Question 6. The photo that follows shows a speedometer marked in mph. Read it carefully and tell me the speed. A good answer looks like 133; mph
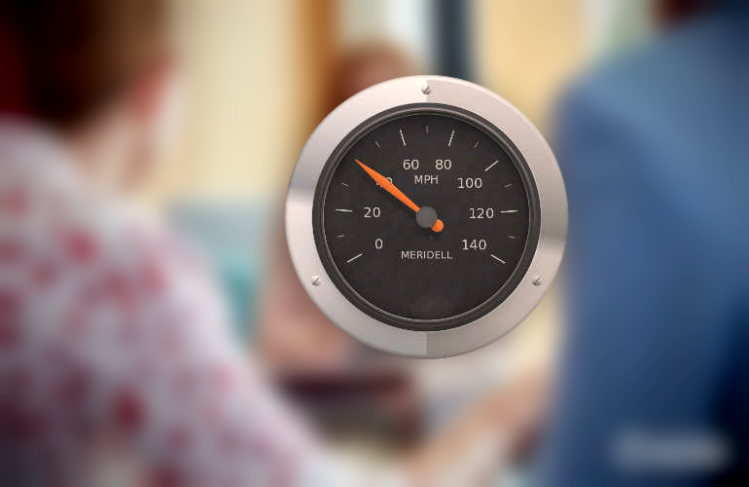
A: 40; mph
